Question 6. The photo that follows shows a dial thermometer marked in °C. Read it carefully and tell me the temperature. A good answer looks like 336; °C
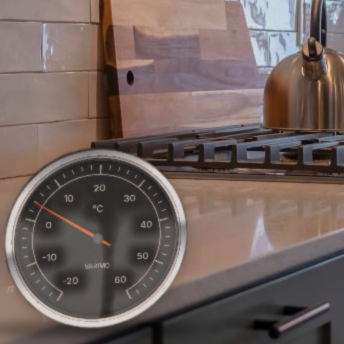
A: 4; °C
